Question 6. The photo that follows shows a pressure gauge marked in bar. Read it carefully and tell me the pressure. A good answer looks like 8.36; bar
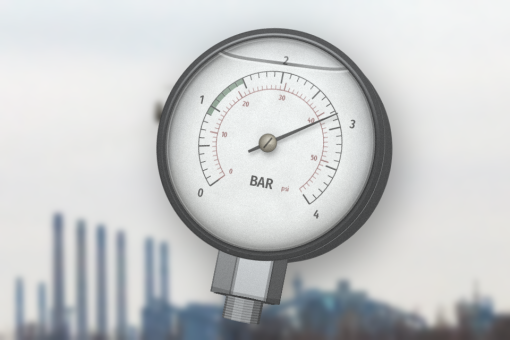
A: 2.85; bar
